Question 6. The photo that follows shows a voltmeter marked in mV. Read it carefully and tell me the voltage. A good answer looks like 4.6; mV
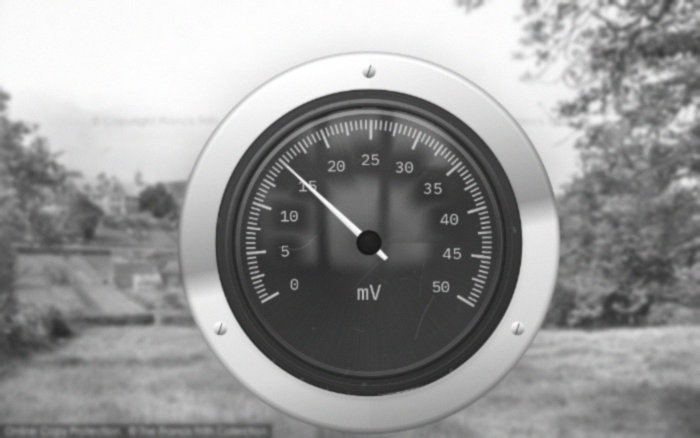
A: 15; mV
